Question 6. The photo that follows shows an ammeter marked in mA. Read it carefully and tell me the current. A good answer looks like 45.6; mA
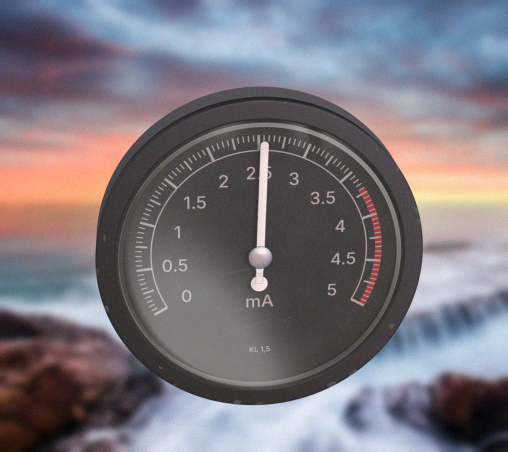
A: 2.55; mA
